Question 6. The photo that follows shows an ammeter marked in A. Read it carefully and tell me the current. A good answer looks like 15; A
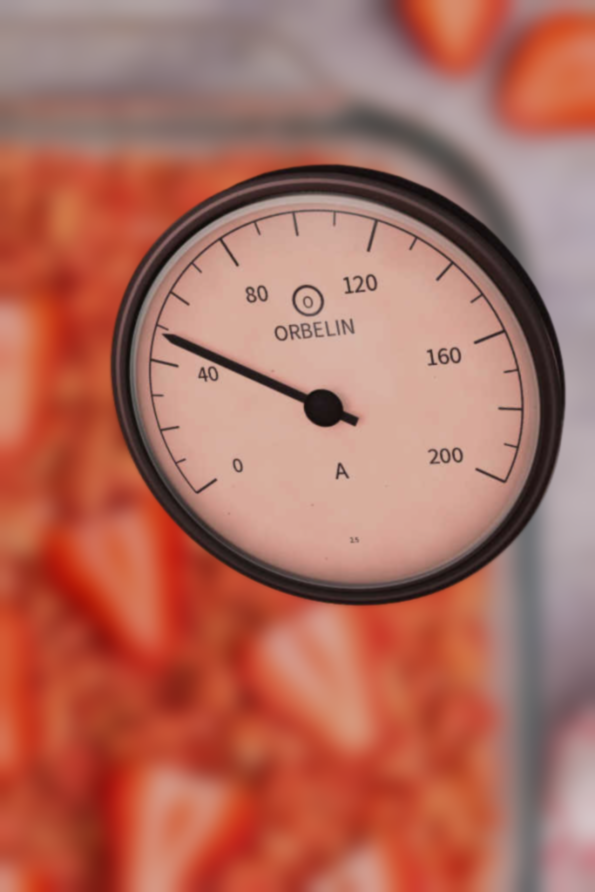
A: 50; A
